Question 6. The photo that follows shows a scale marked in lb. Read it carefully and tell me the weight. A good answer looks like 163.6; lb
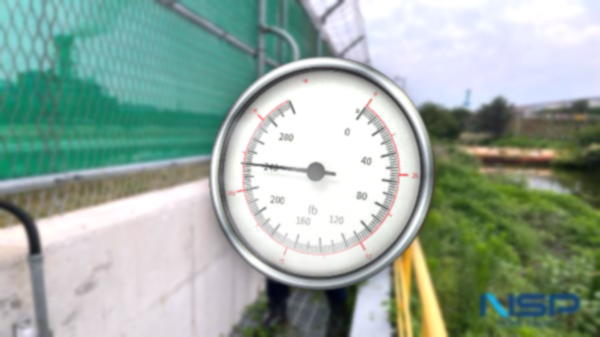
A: 240; lb
